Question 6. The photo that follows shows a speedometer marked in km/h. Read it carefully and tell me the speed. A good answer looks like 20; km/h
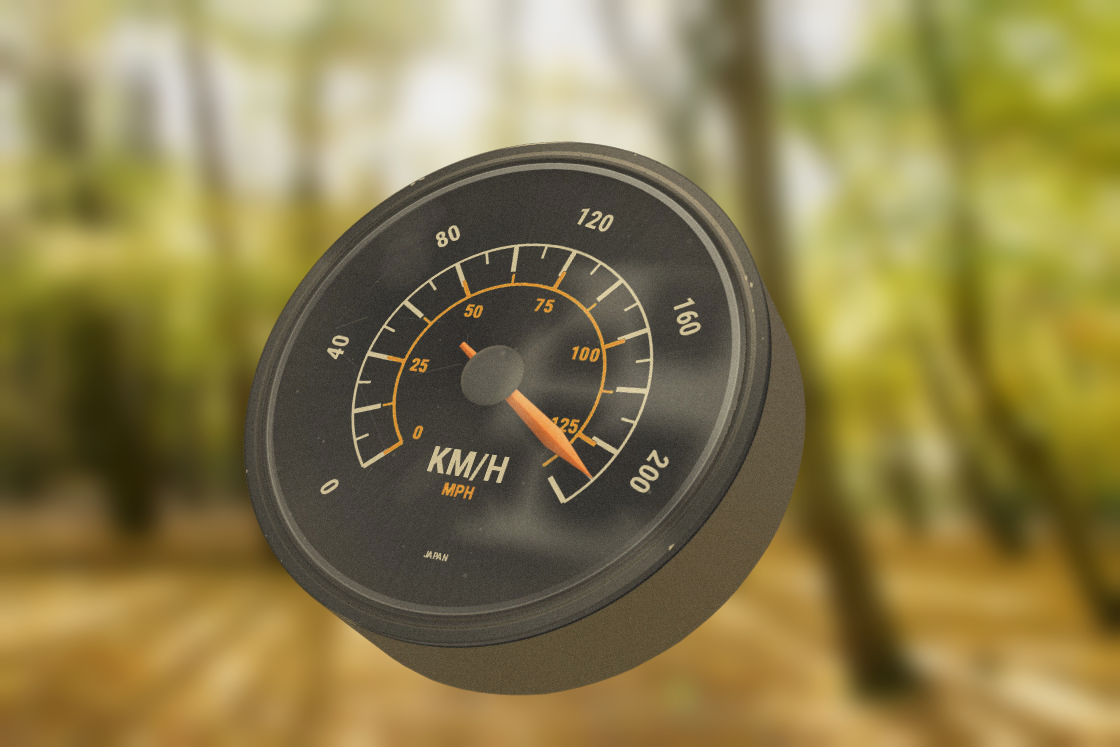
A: 210; km/h
